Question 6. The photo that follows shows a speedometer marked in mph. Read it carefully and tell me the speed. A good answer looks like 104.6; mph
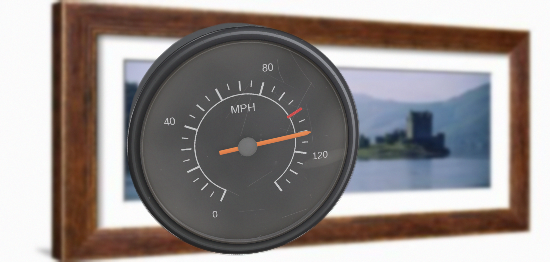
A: 110; mph
